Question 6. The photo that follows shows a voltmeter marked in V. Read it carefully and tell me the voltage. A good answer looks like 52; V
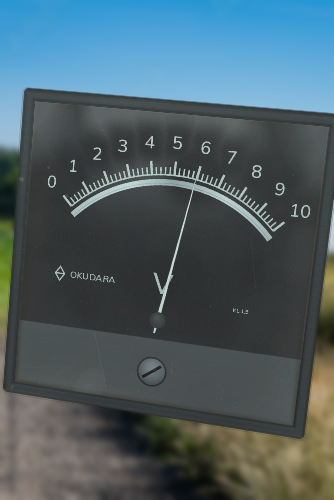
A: 6; V
